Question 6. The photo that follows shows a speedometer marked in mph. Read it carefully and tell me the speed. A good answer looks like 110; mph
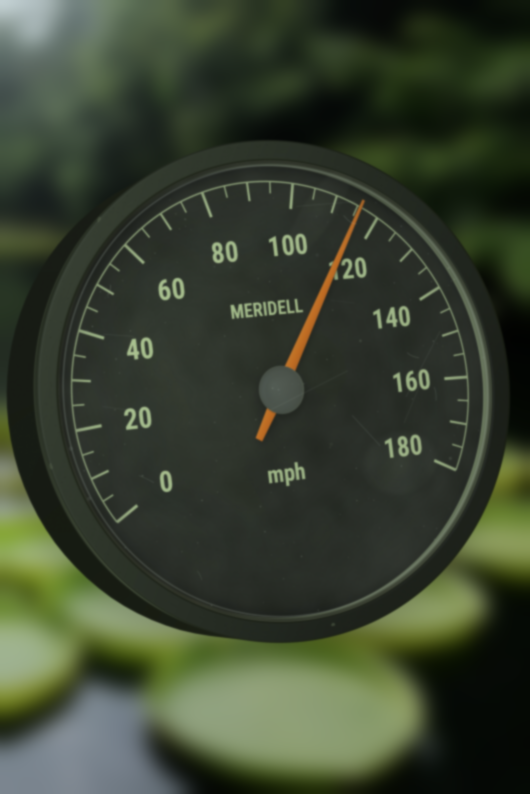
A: 115; mph
